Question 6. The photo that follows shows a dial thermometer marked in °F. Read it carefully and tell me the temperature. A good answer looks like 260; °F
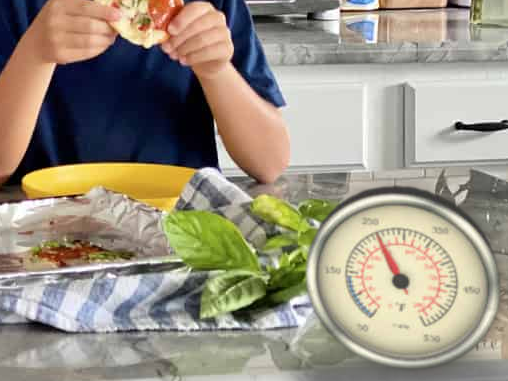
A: 250; °F
